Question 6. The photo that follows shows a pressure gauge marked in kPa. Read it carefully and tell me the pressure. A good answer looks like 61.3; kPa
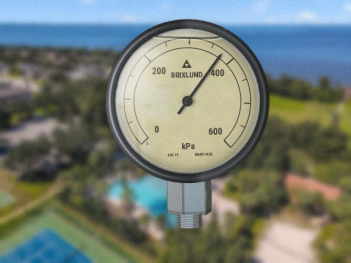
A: 375; kPa
